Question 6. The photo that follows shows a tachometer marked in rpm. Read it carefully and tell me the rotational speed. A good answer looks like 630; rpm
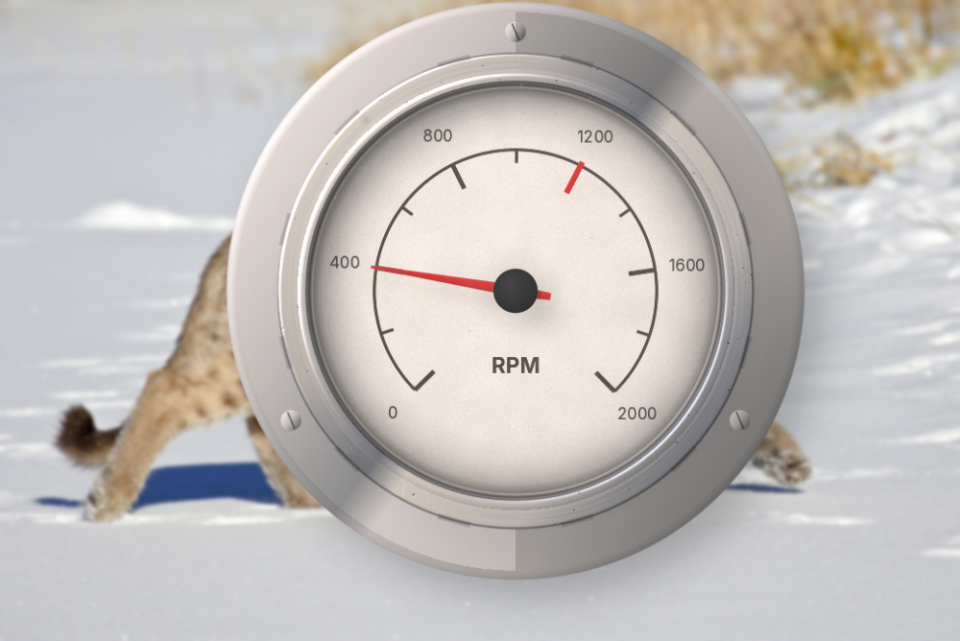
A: 400; rpm
